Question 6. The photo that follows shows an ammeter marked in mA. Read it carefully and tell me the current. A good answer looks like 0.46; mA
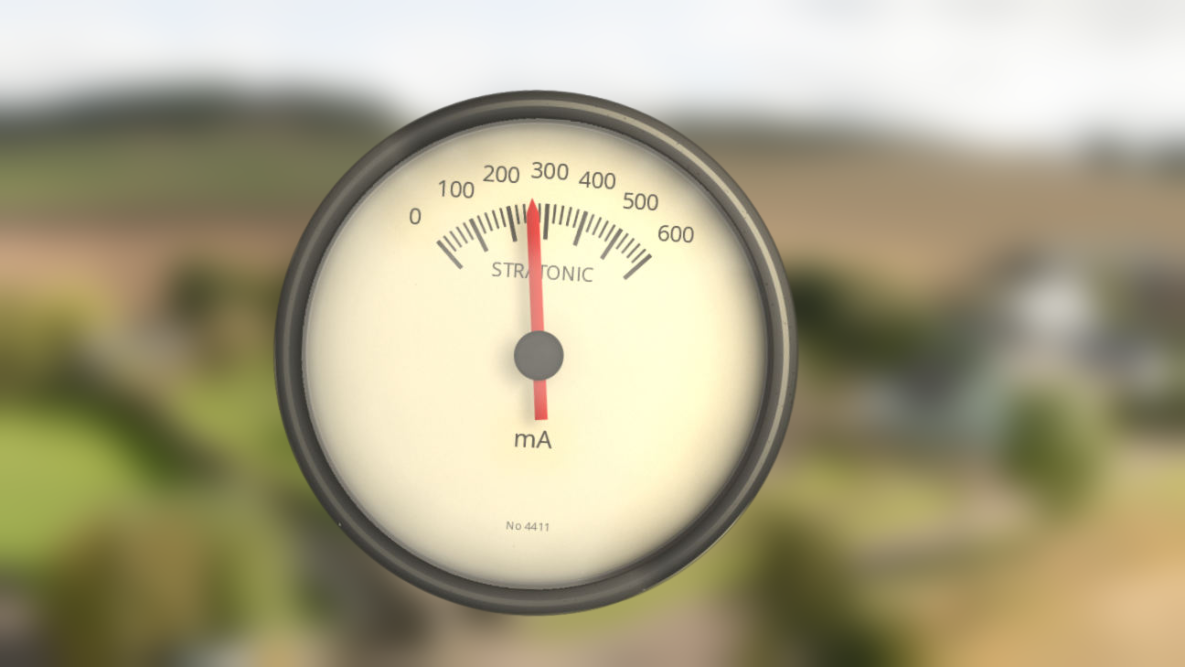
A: 260; mA
